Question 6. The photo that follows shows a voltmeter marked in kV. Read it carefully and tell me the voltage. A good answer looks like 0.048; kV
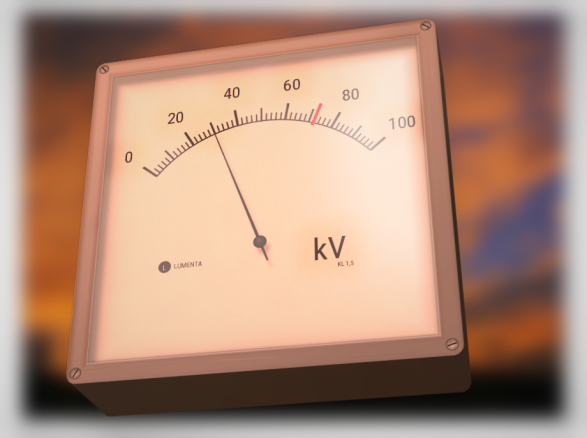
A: 30; kV
